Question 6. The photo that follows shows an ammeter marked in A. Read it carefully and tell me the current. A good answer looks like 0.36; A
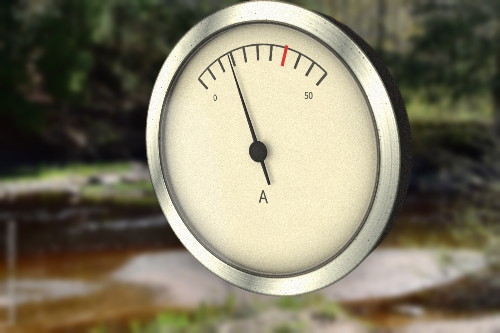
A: 15; A
